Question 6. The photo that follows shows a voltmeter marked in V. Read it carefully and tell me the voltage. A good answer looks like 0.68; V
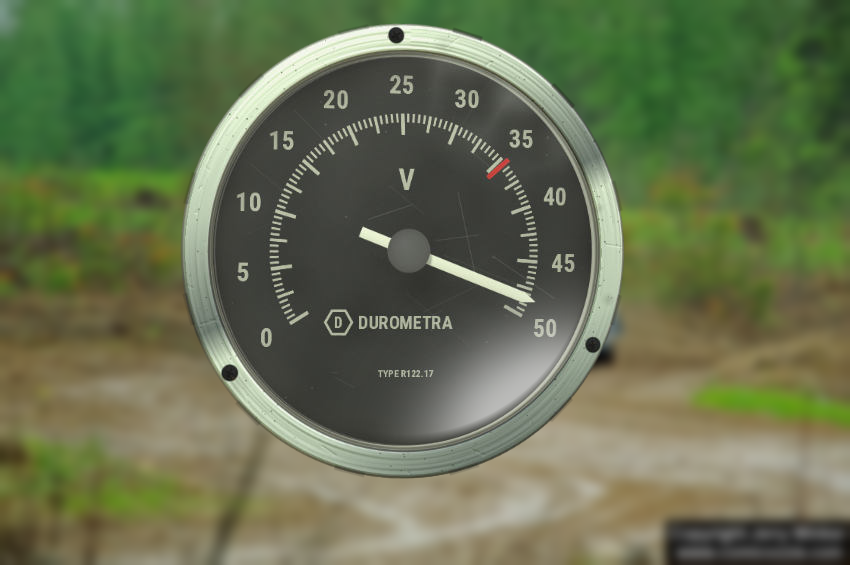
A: 48.5; V
